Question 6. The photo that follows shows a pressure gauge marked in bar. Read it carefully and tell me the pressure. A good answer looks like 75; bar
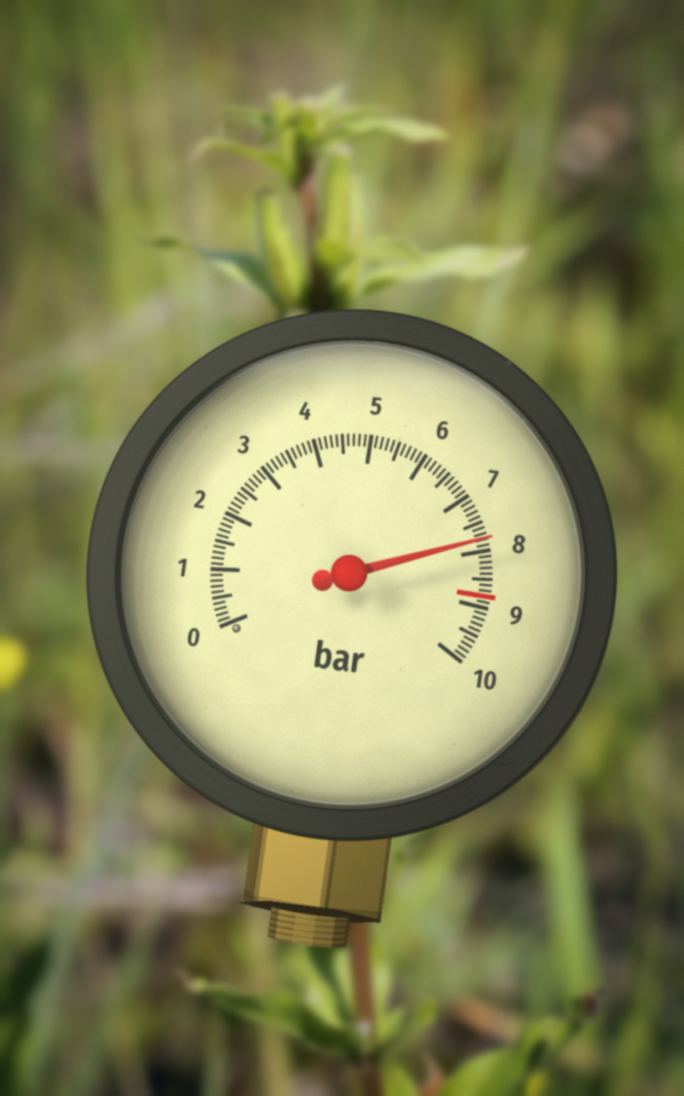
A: 7.8; bar
